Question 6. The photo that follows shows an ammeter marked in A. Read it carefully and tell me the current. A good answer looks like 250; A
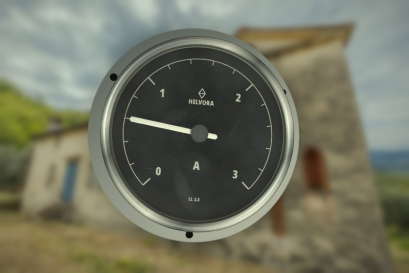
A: 0.6; A
